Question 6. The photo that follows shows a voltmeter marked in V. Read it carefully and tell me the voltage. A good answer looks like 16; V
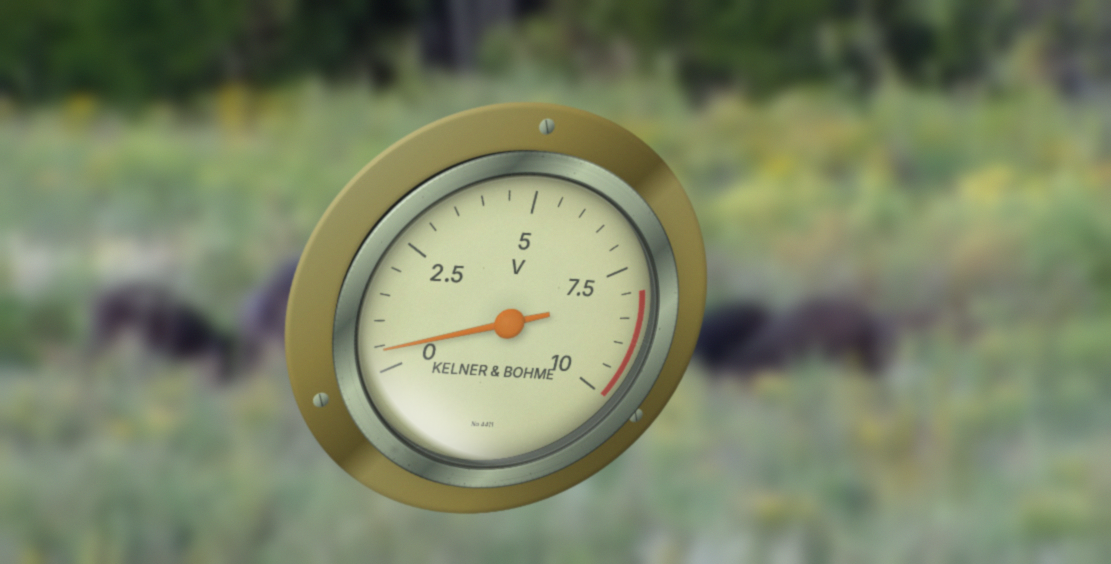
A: 0.5; V
